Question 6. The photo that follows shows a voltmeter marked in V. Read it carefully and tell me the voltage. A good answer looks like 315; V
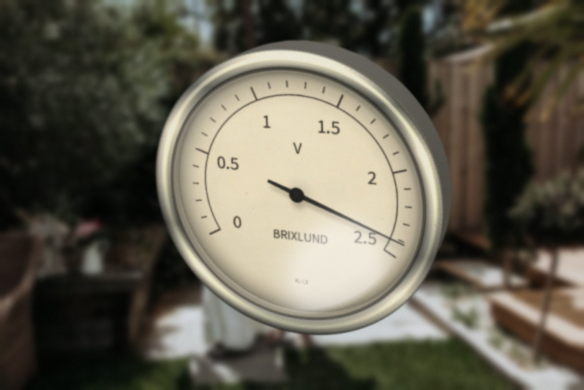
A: 2.4; V
